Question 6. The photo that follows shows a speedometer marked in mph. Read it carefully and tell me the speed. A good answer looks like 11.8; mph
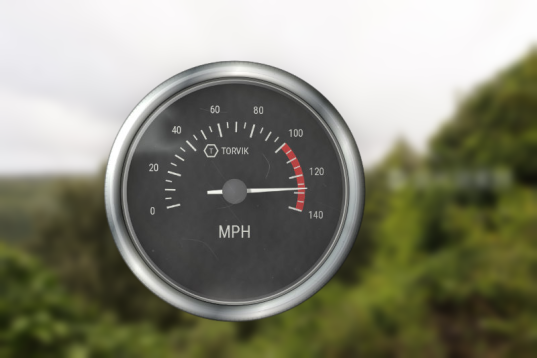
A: 127.5; mph
